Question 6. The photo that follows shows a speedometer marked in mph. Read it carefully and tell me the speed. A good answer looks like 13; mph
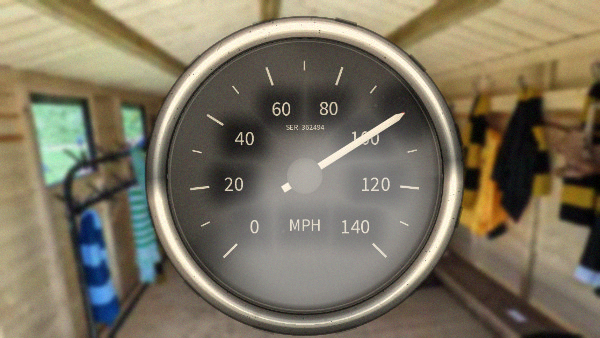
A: 100; mph
